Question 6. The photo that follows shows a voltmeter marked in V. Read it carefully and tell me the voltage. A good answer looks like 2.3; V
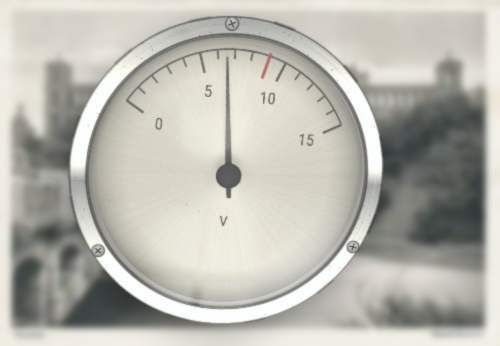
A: 6.5; V
